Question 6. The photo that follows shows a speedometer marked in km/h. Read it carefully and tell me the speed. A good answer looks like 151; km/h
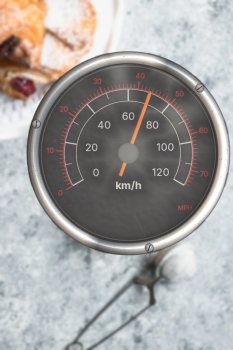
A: 70; km/h
